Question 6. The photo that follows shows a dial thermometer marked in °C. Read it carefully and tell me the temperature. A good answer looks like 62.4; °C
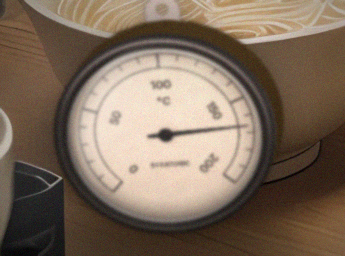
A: 165; °C
